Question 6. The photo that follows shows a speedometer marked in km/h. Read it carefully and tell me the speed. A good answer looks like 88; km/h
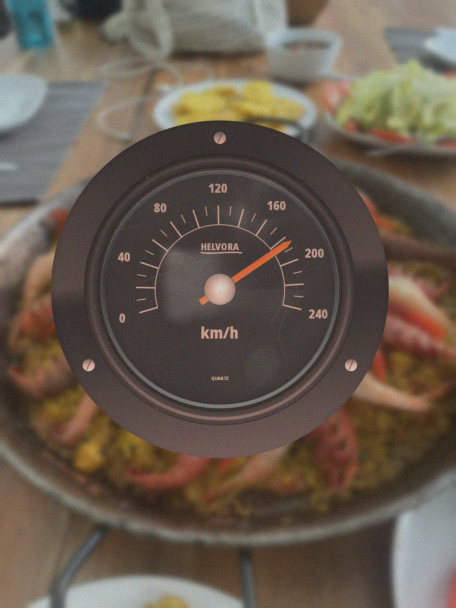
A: 185; km/h
